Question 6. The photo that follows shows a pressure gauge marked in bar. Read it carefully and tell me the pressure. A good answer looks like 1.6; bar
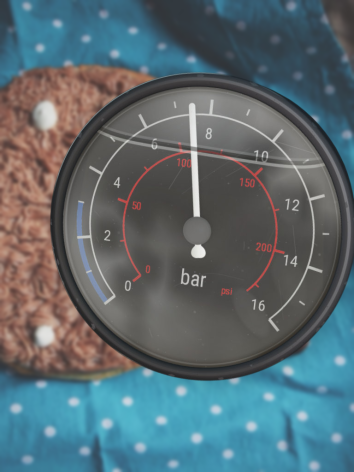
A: 7.5; bar
